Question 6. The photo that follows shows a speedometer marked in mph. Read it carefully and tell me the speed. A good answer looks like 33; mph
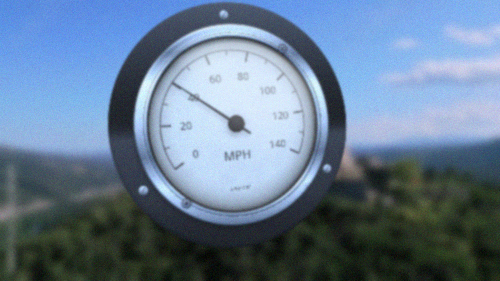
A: 40; mph
